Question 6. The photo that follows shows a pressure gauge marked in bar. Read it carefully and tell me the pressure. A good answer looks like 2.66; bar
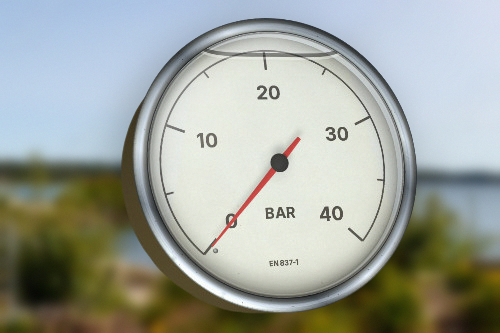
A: 0; bar
